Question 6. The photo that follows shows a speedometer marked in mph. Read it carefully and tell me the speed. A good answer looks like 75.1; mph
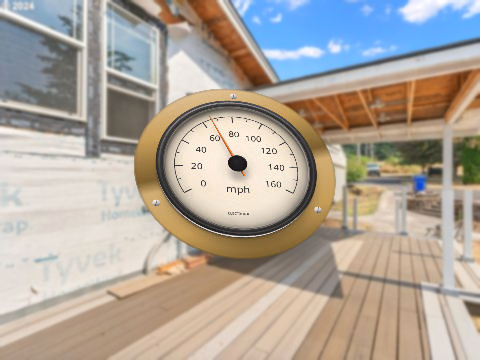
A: 65; mph
